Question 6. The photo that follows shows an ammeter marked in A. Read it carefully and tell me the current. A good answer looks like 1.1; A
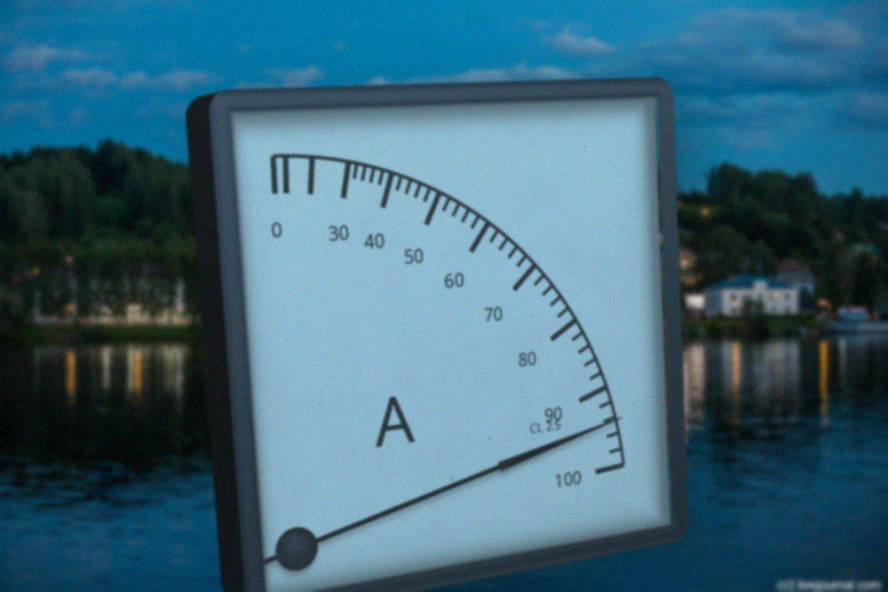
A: 94; A
